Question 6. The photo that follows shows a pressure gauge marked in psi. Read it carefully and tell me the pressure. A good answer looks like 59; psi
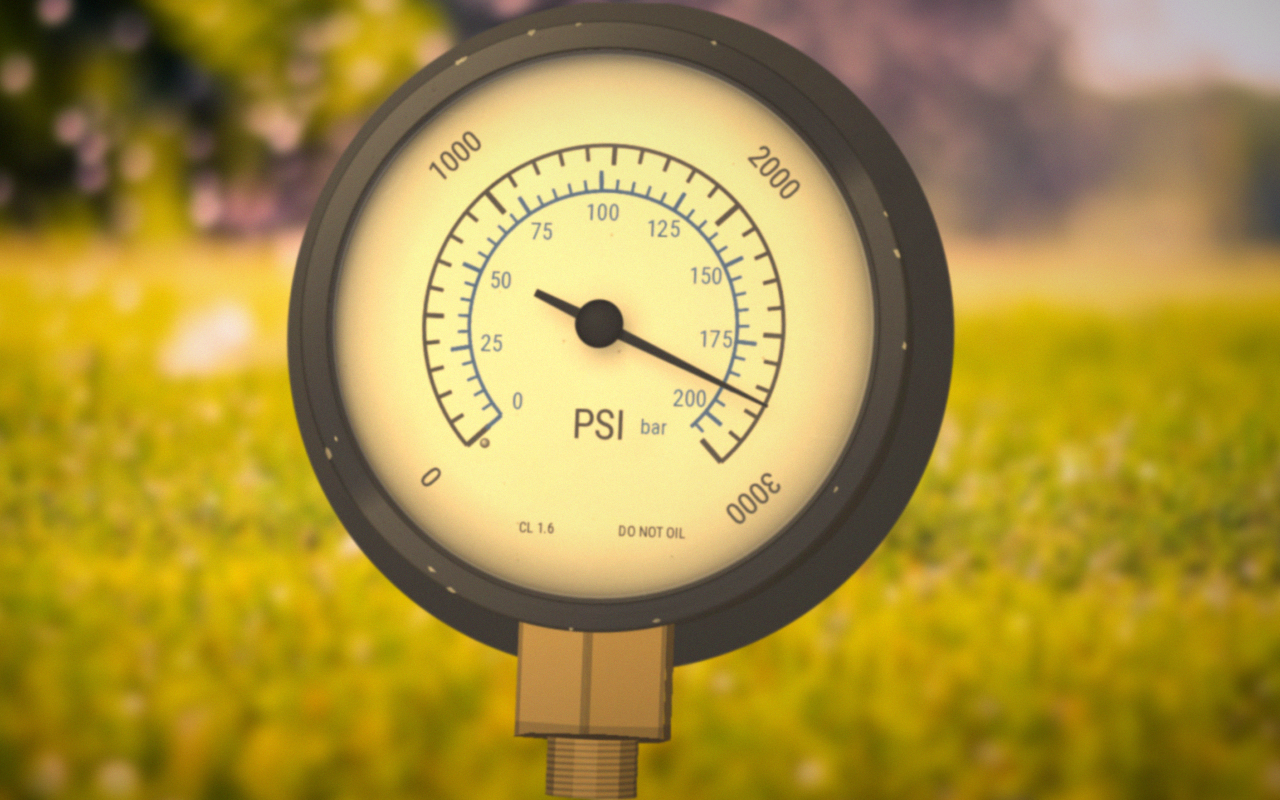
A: 2750; psi
